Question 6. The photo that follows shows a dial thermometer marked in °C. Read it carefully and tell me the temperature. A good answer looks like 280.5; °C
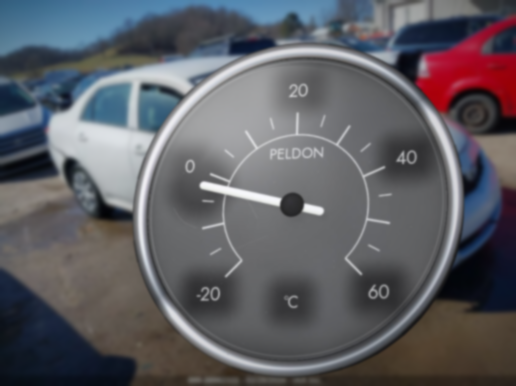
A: -2.5; °C
